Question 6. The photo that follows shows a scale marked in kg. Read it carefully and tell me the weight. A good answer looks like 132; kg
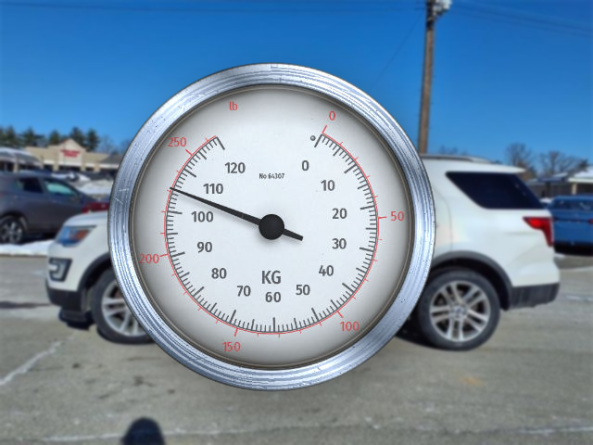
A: 105; kg
